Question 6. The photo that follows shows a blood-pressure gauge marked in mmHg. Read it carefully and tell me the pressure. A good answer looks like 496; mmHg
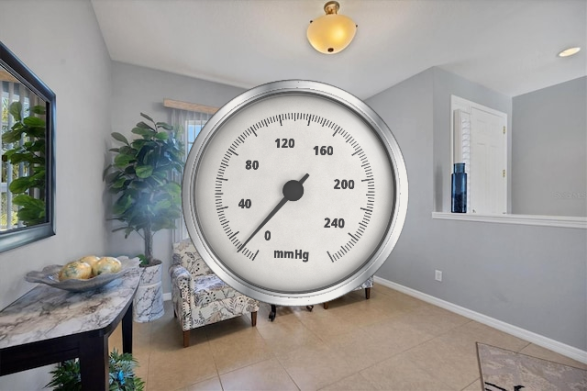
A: 10; mmHg
